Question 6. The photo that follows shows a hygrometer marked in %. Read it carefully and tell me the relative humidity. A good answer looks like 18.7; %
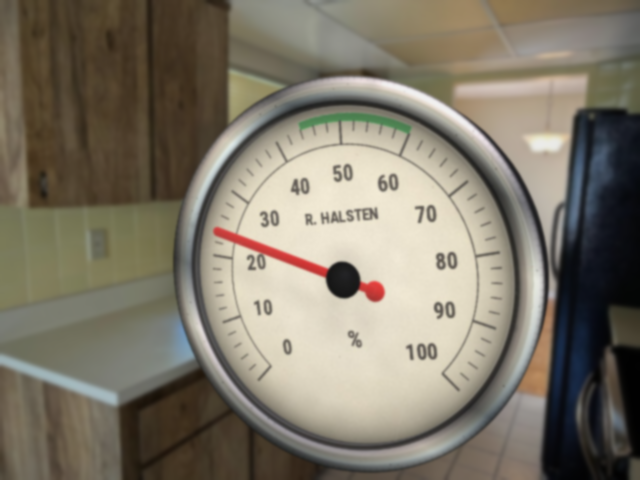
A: 24; %
